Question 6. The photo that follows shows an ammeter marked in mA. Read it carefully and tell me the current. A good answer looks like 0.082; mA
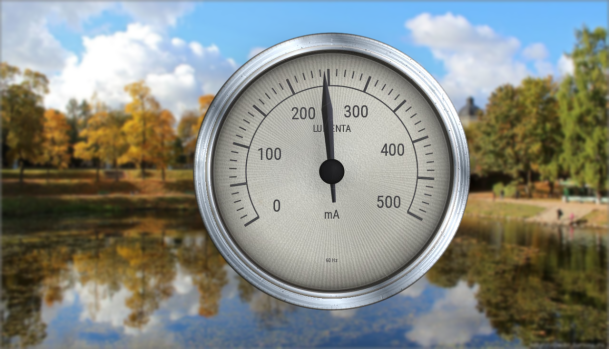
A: 245; mA
